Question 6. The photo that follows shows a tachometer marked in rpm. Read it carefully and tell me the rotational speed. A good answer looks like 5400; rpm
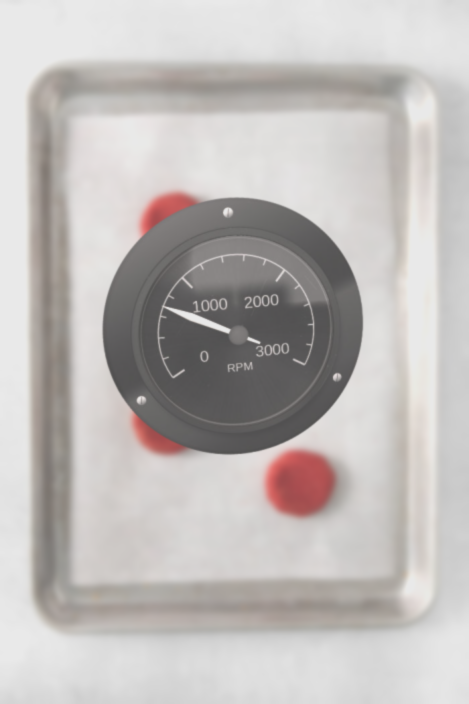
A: 700; rpm
